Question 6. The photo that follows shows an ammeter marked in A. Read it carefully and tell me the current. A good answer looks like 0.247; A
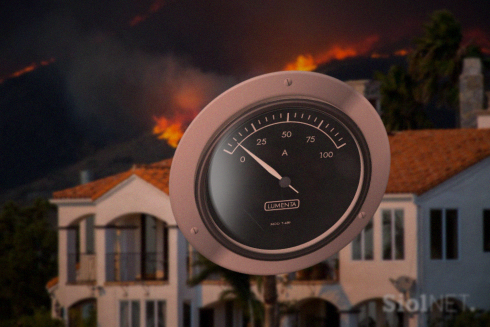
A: 10; A
